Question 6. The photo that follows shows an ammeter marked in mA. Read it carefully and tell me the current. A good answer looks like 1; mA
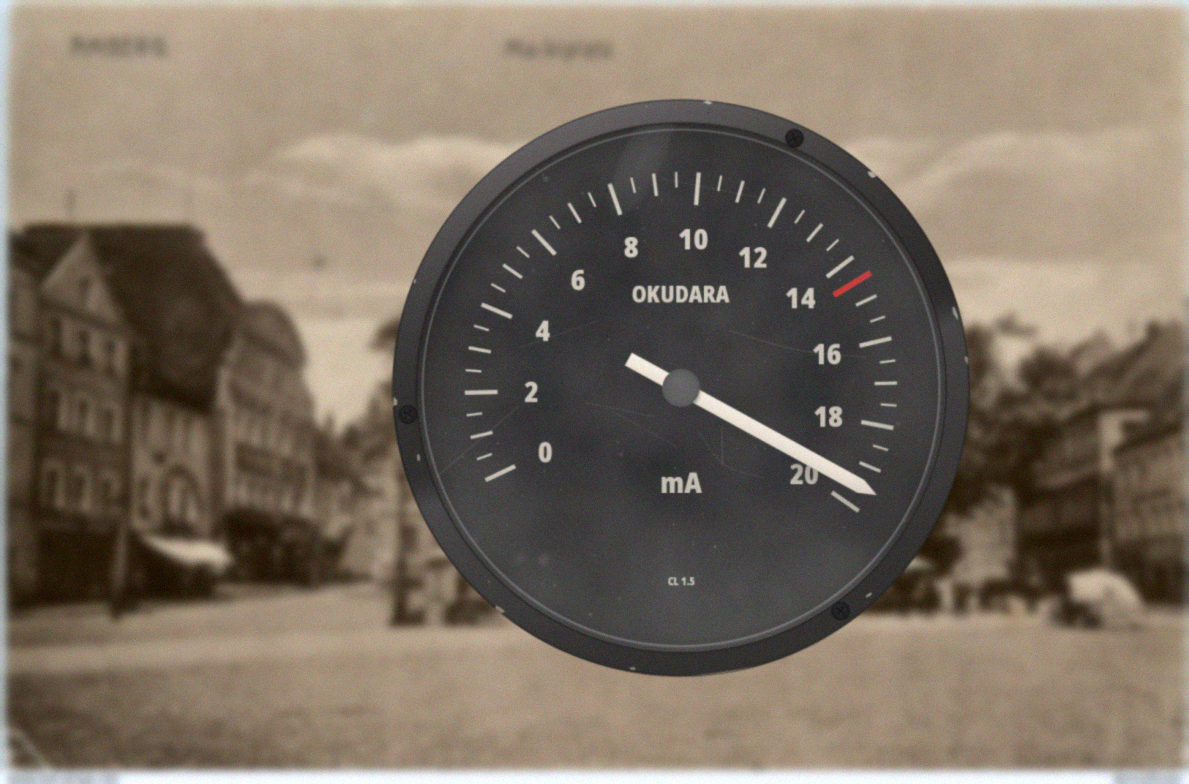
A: 19.5; mA
